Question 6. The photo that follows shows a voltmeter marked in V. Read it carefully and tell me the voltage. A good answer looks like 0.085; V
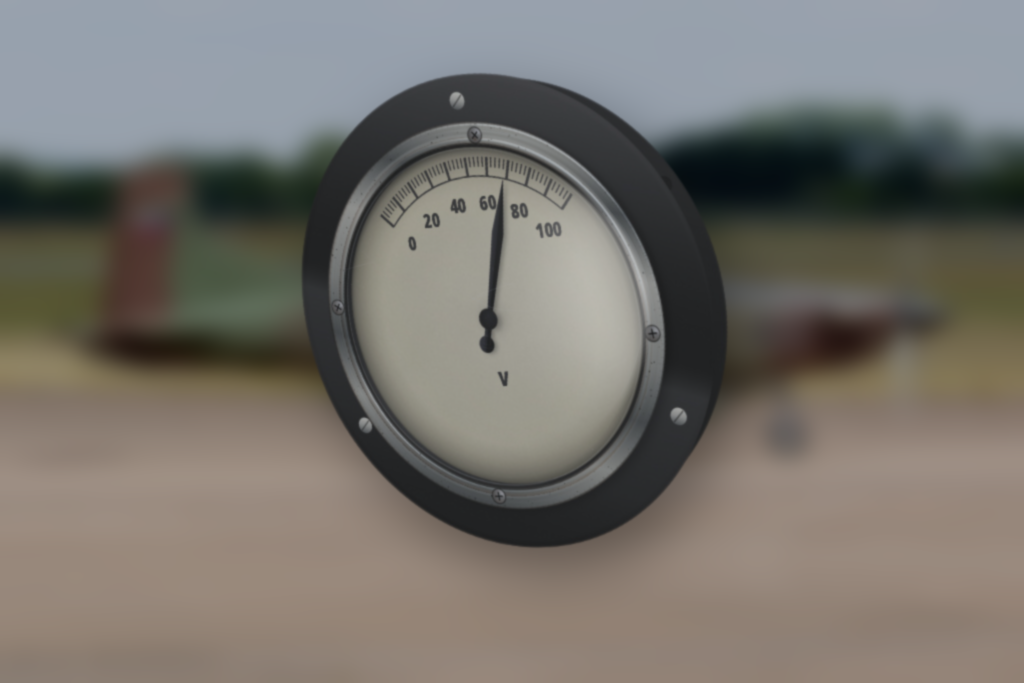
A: 70; V
